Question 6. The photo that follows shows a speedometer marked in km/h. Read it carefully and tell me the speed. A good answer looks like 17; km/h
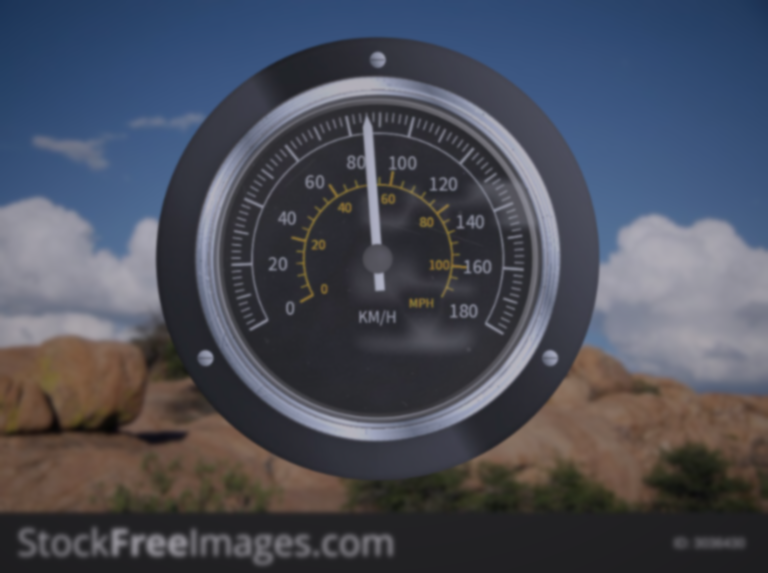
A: 86; km/h
